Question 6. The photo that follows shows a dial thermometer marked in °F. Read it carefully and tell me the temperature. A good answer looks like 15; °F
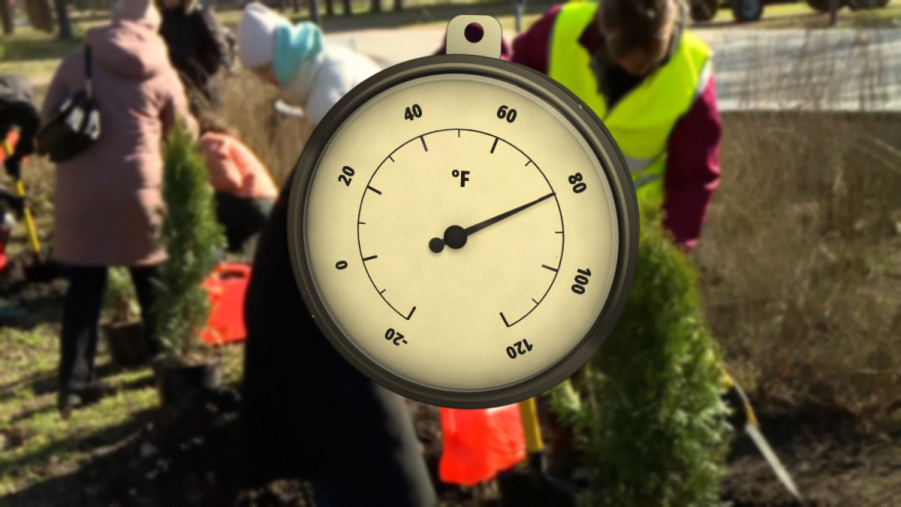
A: 80; °F
